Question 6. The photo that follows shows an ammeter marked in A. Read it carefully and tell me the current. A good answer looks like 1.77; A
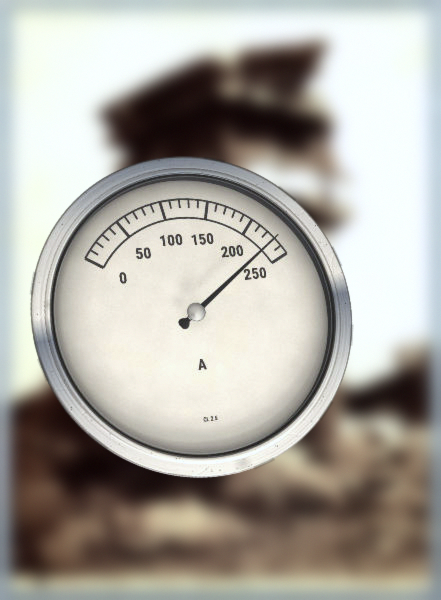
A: 230; A
